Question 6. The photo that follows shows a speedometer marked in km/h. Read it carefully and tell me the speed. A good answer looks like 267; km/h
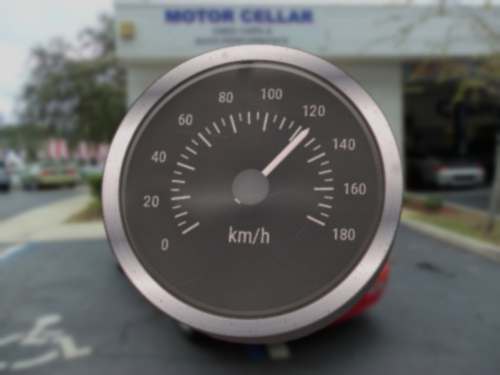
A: 125; km/h
